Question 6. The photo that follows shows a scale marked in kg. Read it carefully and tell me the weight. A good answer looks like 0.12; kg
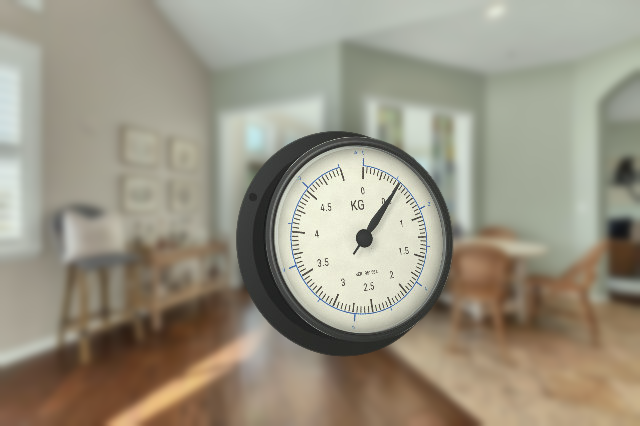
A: 0.5; kg
